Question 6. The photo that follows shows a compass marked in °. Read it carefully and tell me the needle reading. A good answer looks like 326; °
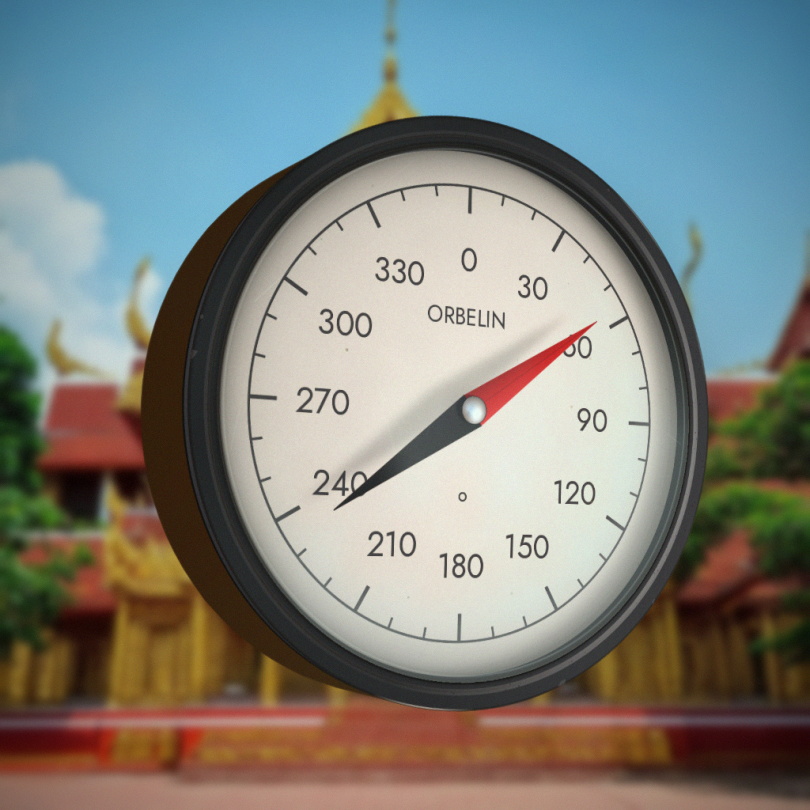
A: 55; °
